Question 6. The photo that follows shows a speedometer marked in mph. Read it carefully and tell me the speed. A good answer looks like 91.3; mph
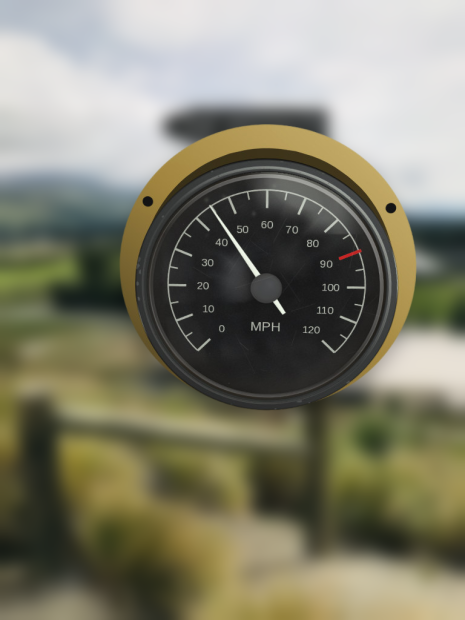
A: 45; mph
